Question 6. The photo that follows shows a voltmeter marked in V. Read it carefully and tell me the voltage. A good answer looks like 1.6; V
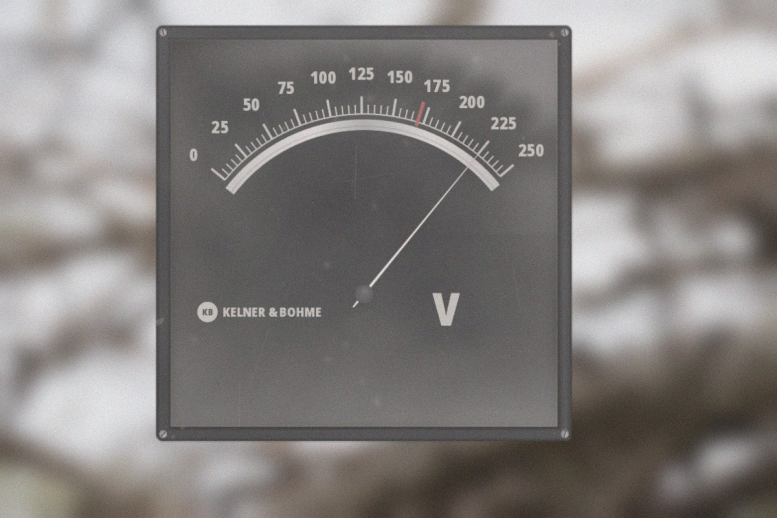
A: 225; V
